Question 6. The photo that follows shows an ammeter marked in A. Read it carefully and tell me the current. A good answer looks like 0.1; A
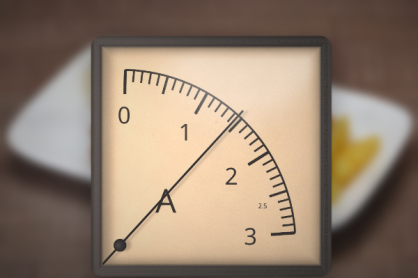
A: 1.45; A
